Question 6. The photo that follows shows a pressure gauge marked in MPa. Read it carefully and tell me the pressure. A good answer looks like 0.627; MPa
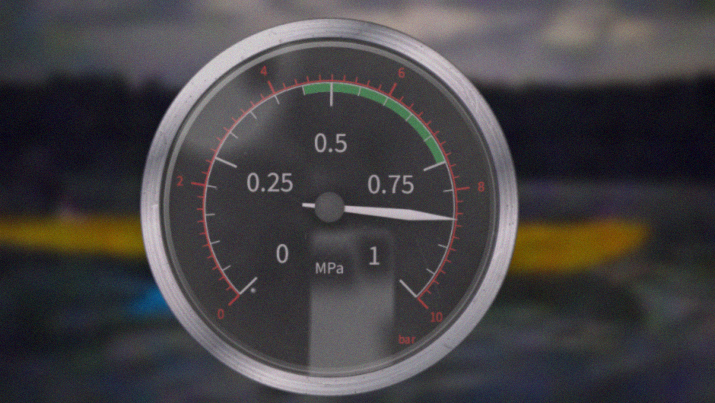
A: 0.85; MPa
